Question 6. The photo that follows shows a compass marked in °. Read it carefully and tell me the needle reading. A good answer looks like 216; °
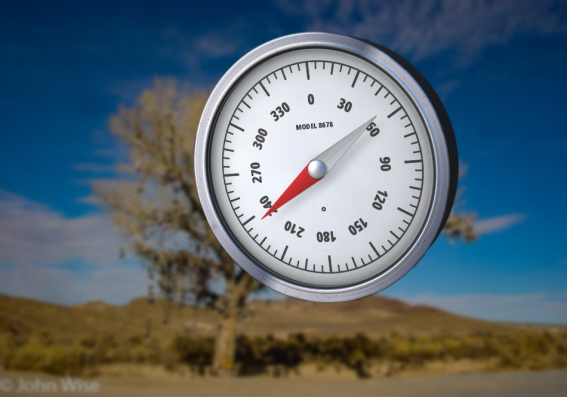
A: 235; °
